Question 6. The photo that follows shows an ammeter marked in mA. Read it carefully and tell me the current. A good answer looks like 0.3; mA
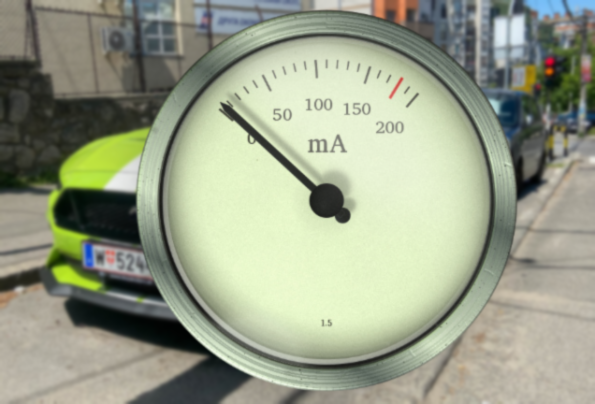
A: 5; mA
